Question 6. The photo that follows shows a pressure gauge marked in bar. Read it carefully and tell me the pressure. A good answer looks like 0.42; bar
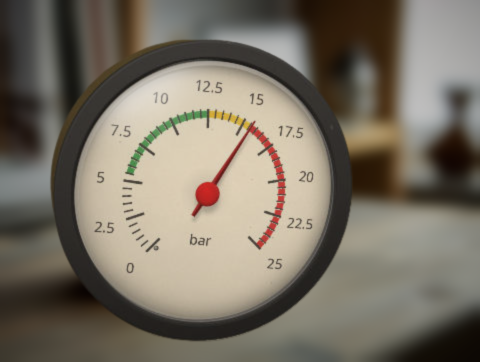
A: 15.5; bar
